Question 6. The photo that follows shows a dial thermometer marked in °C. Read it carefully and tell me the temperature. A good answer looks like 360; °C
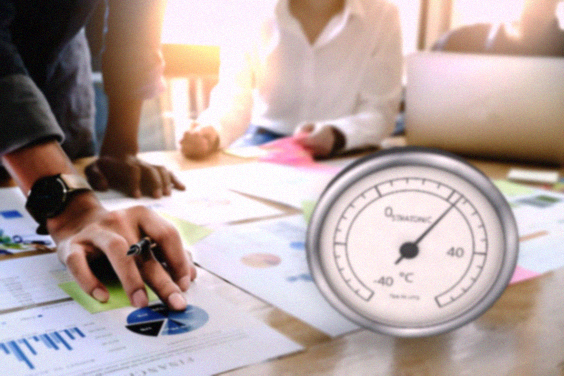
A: 22; °C
